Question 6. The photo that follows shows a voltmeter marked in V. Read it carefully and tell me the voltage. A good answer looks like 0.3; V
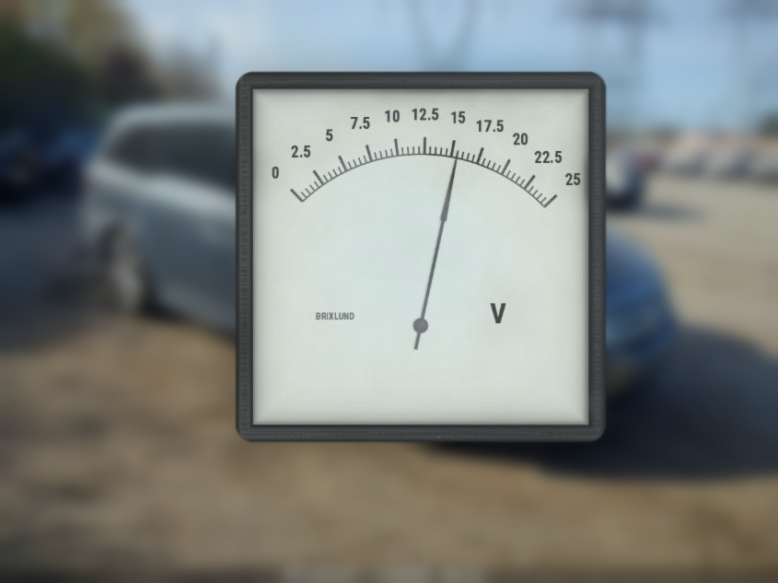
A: 15.5; V
